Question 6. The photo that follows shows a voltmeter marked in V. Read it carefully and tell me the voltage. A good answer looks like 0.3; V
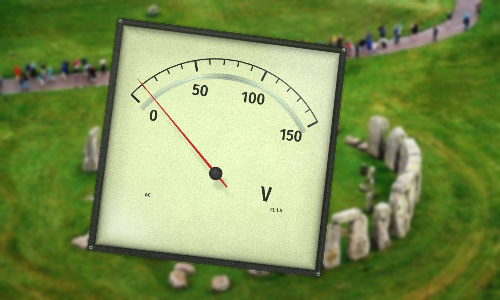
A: 10; V
